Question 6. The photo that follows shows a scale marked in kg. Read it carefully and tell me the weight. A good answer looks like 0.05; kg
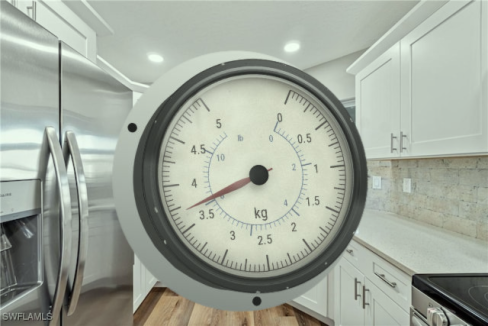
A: 3.7; kg
